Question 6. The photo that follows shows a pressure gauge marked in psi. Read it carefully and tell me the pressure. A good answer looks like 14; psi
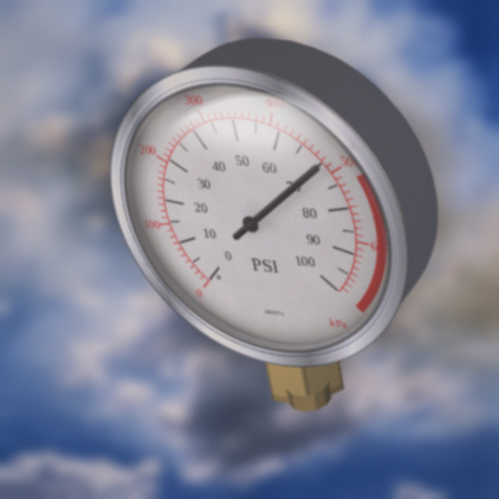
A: 70; psi
